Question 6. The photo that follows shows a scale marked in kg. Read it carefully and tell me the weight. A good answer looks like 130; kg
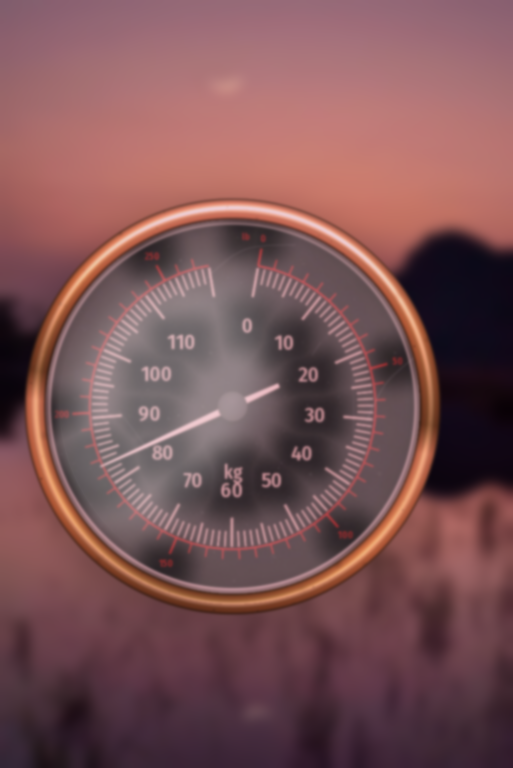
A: 83; kg
